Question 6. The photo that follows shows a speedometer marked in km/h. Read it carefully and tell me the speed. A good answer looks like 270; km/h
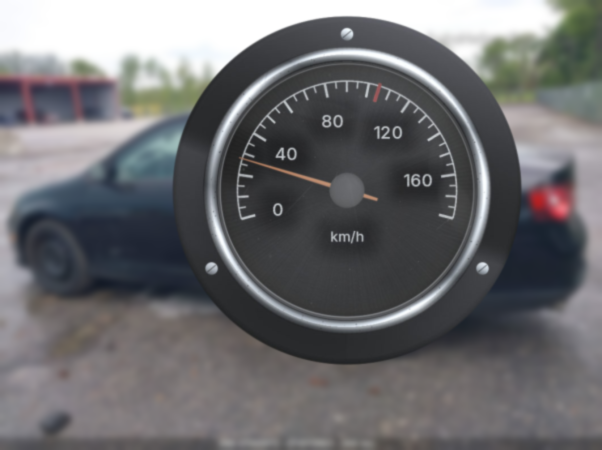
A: 27.5; km/h
